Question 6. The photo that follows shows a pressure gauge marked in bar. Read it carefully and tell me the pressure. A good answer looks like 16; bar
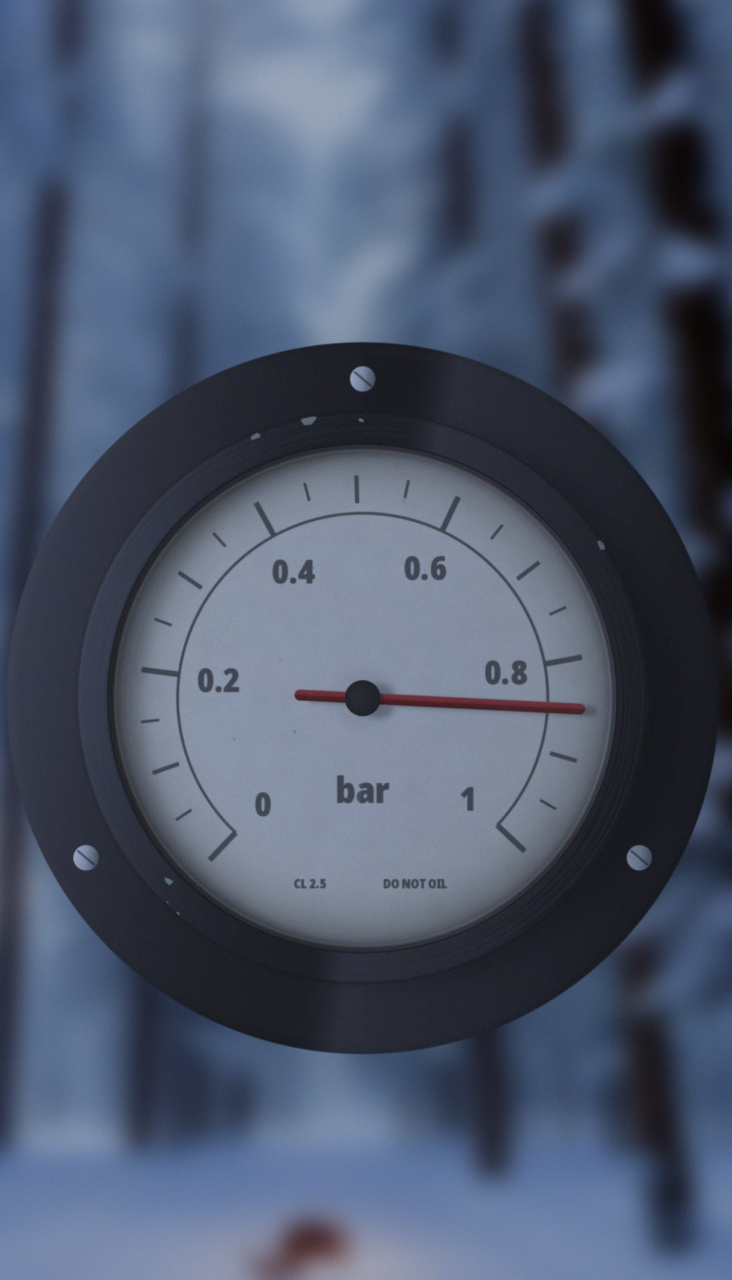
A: 0.85; bar
